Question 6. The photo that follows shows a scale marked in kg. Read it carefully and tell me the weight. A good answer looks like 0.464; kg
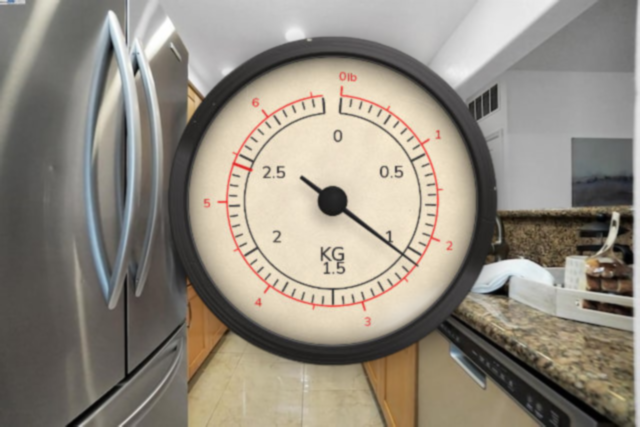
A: 1.05; kg
